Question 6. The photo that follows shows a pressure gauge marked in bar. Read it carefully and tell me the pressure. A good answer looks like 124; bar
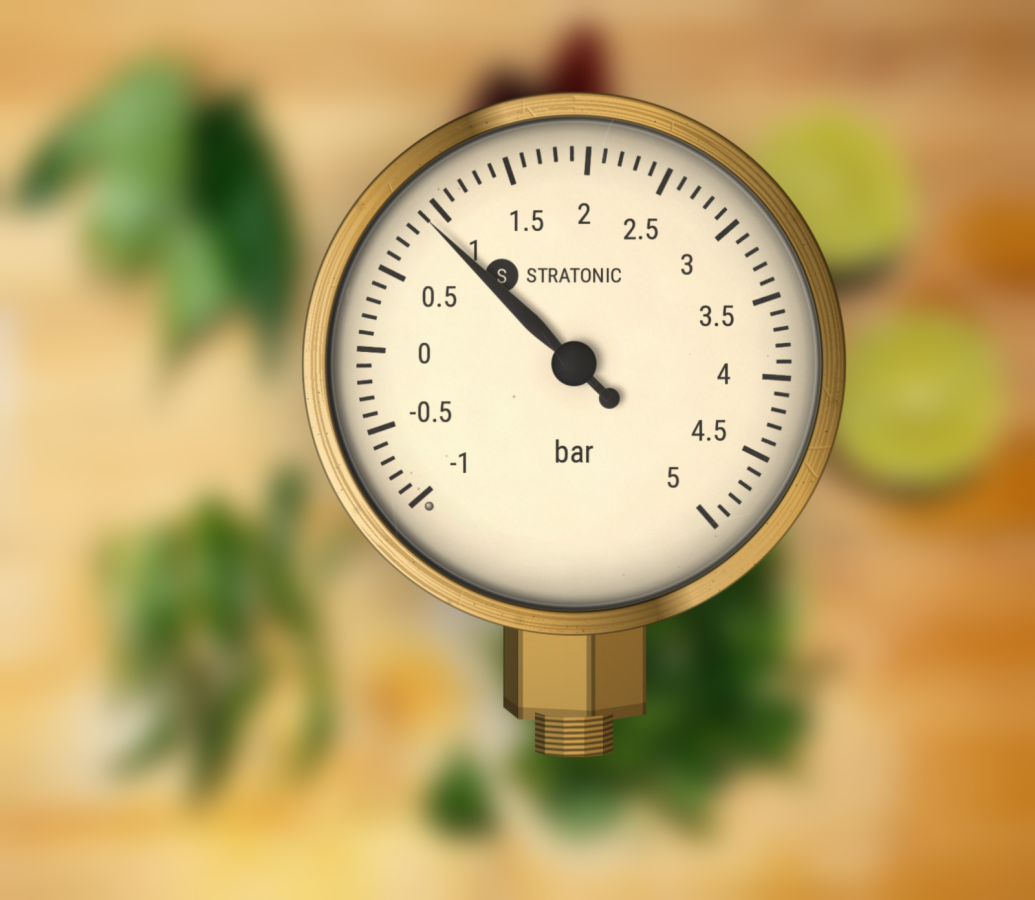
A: 0.9; bar
